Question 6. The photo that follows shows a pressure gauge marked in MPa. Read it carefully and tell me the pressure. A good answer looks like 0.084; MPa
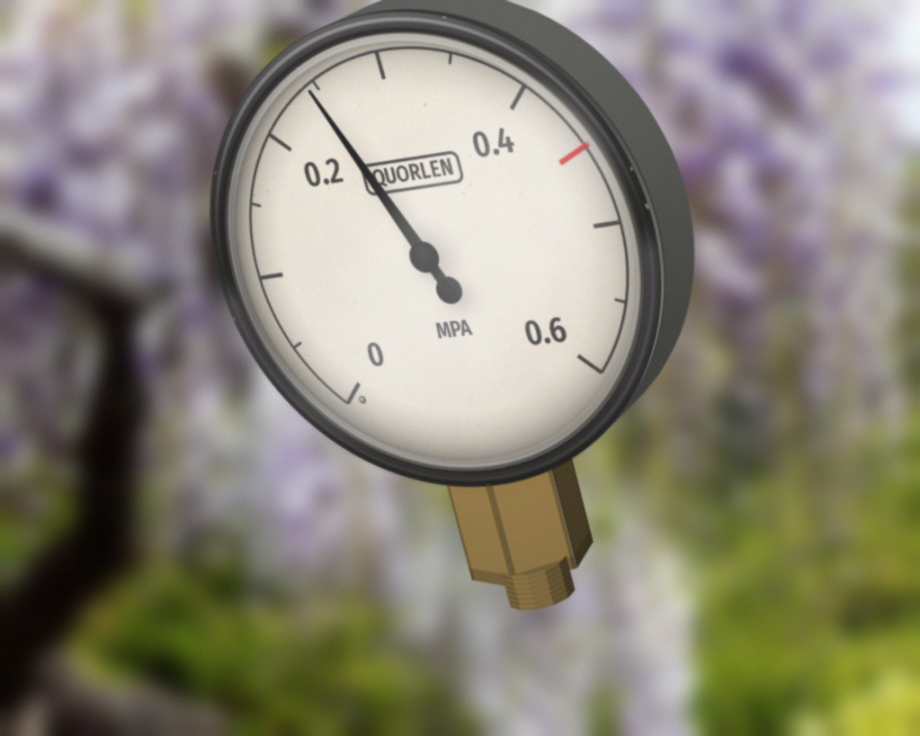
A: 0.25; MPa
